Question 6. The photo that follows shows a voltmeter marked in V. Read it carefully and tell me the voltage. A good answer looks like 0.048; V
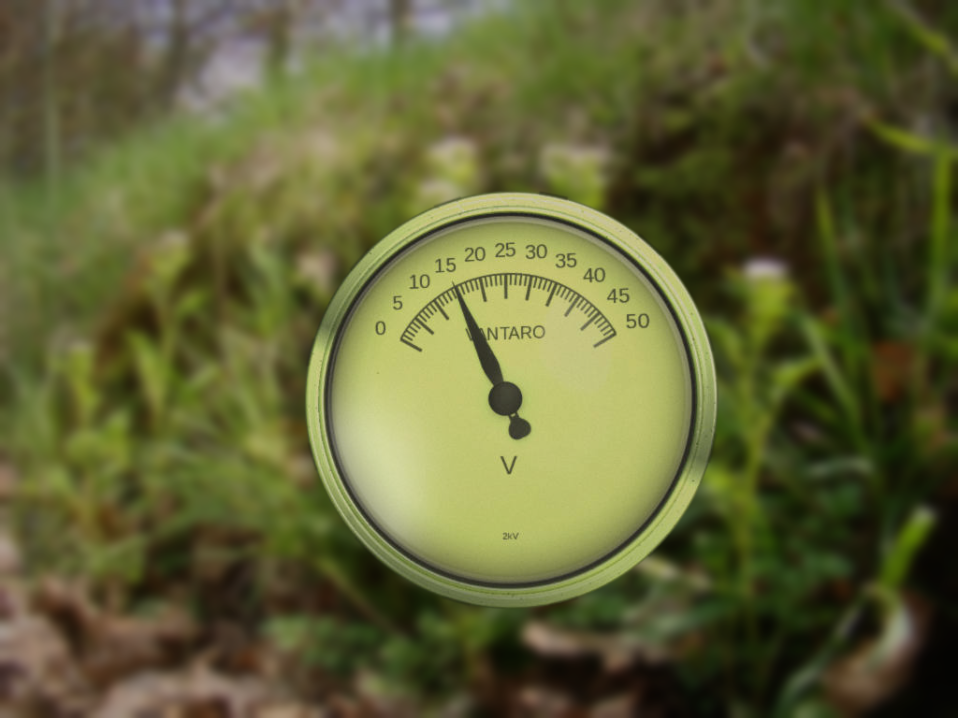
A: 15; V
